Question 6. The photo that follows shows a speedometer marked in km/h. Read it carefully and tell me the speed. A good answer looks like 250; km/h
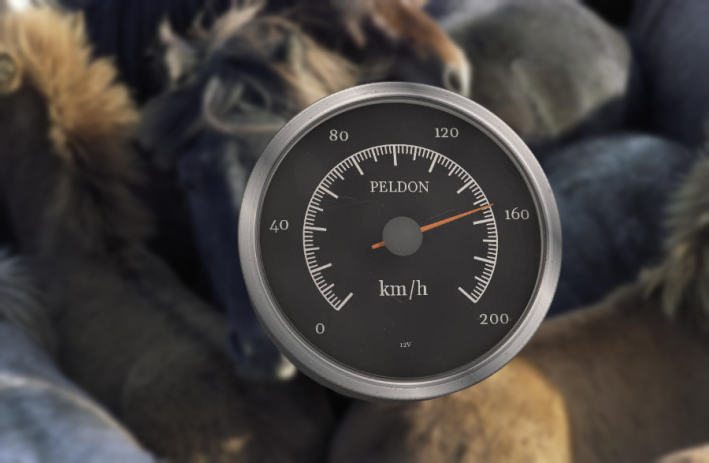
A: 154; km/h
